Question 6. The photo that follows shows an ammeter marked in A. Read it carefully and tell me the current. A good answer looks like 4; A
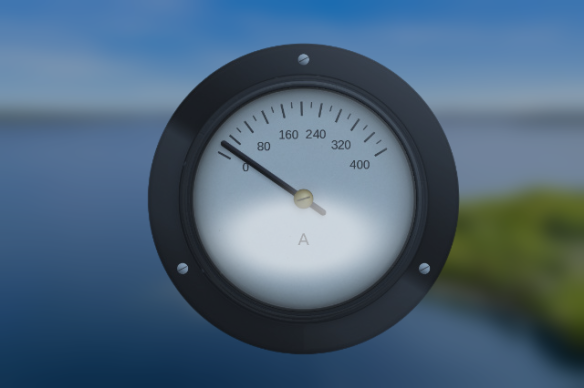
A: 20; A
